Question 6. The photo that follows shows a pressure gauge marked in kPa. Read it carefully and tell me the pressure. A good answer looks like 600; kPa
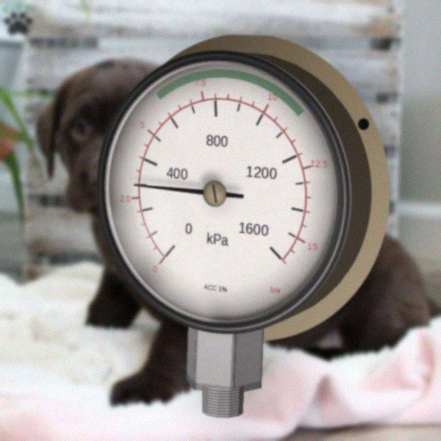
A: 300; kPa
